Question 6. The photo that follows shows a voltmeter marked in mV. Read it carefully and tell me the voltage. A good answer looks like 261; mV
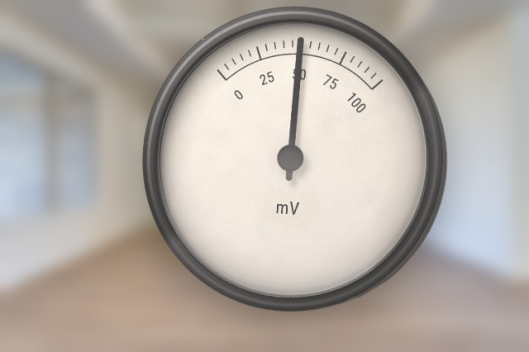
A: 50; mV
